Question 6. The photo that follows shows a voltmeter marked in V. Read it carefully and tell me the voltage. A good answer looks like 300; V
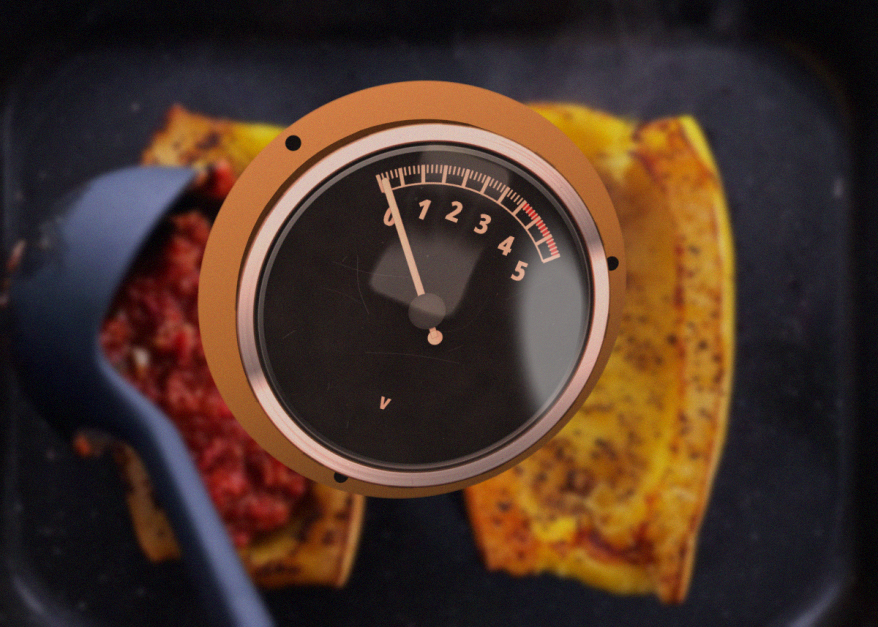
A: 0.1; V
